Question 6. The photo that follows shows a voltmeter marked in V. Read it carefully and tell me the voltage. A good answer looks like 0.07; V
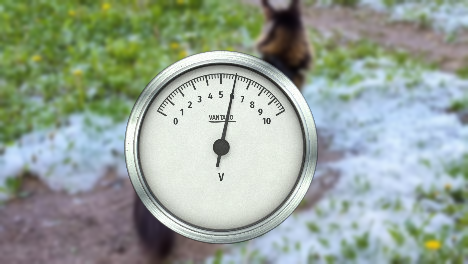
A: 6; V
